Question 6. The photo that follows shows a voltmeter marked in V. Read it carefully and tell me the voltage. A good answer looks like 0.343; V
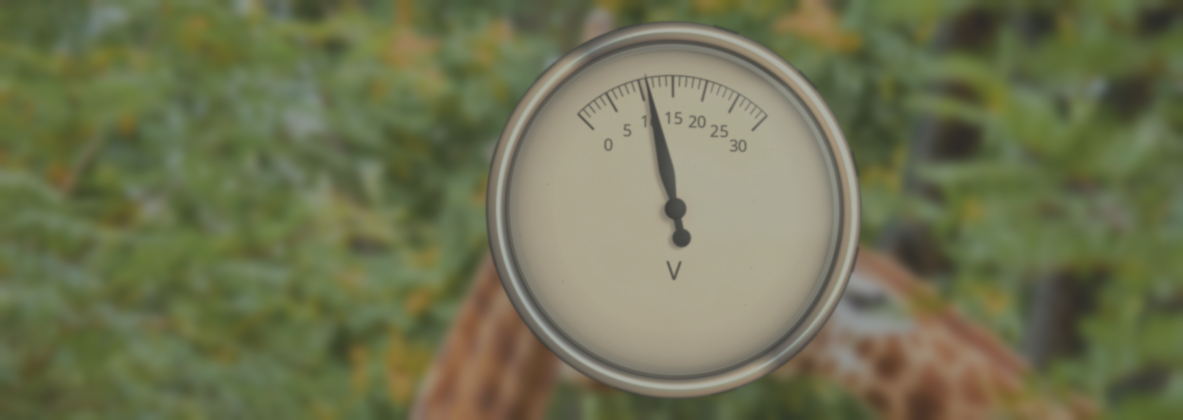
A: 11; V
